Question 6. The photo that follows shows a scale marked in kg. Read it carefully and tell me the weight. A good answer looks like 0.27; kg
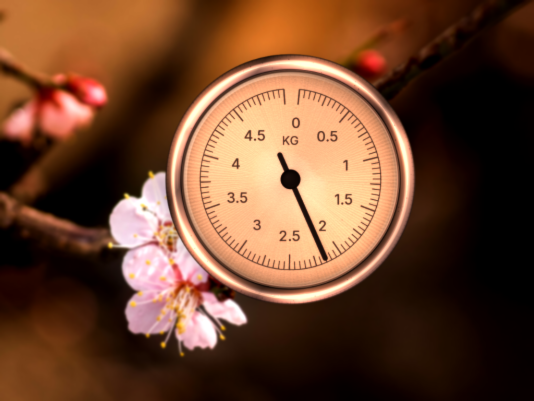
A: 2.15; kg
